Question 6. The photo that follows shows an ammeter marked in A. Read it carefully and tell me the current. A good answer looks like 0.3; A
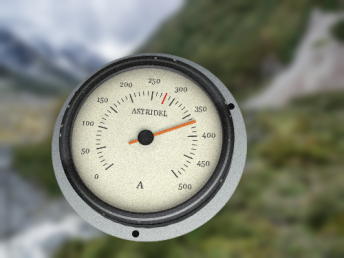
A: 370; A
